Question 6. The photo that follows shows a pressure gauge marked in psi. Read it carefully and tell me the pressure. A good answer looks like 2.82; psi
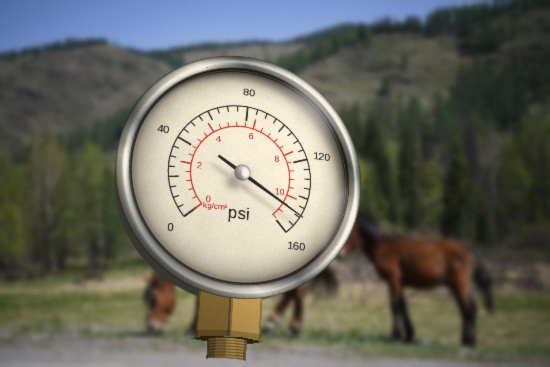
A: 150; psi
